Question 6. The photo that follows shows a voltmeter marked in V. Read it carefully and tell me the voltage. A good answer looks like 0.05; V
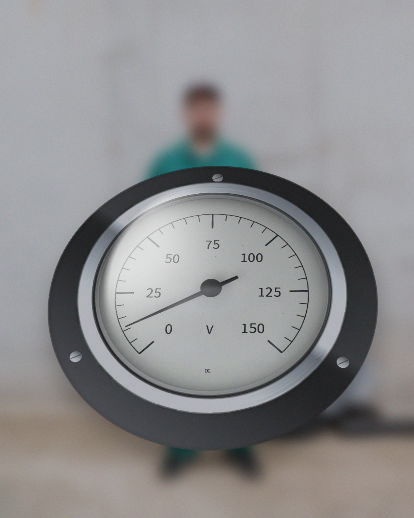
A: 10; V
